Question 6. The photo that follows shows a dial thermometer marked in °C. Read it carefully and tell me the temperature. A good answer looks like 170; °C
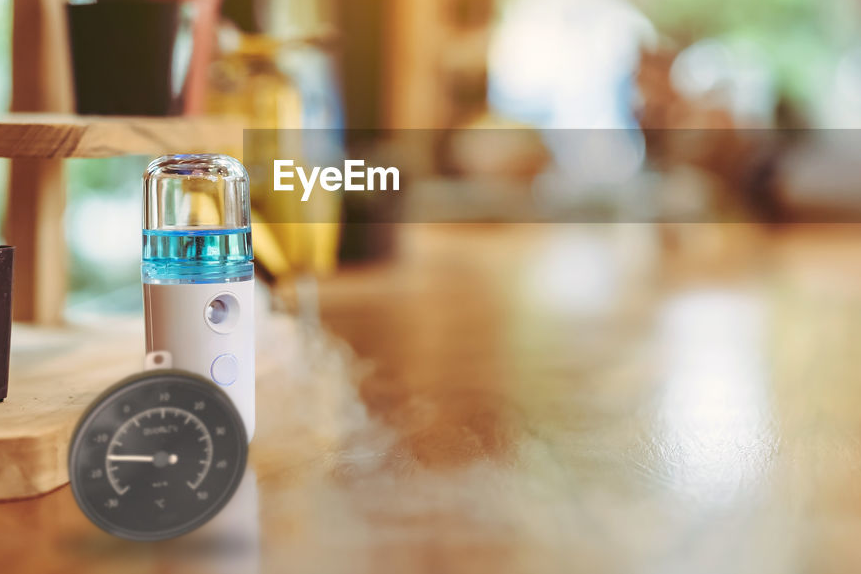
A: -15; °C
